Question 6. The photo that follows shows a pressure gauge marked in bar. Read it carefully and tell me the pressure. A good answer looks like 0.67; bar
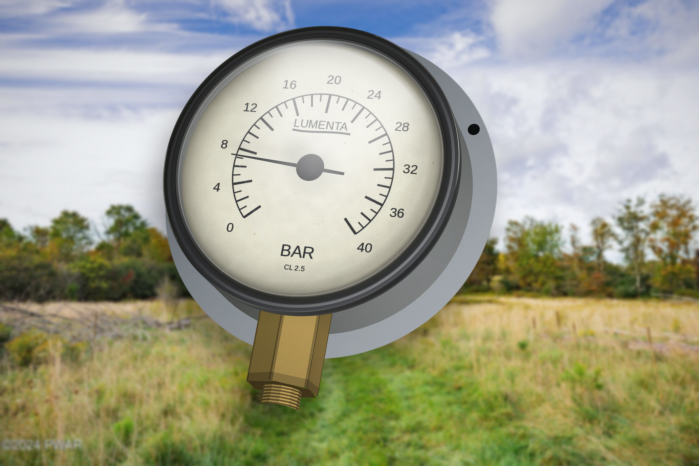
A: 7; bar
